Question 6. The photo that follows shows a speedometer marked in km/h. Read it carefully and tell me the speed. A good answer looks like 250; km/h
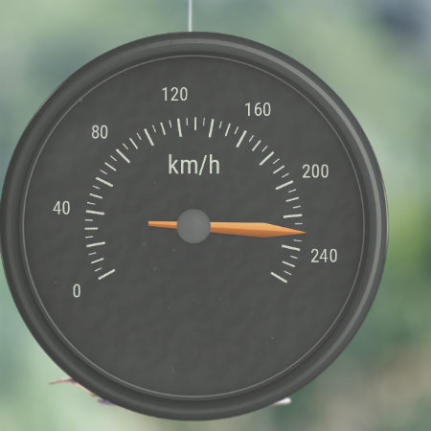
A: 230; km/h
